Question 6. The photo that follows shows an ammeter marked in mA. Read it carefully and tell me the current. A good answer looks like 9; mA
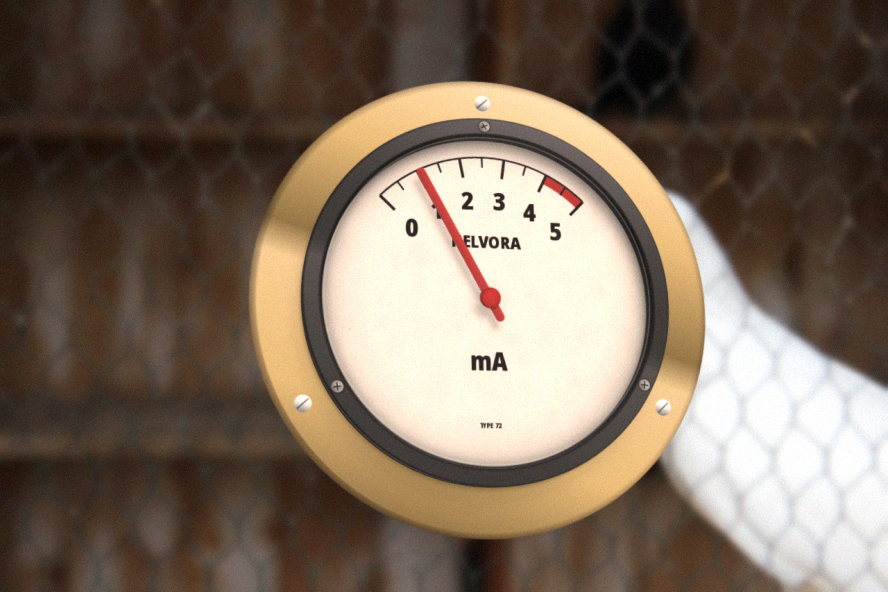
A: 1; mA
